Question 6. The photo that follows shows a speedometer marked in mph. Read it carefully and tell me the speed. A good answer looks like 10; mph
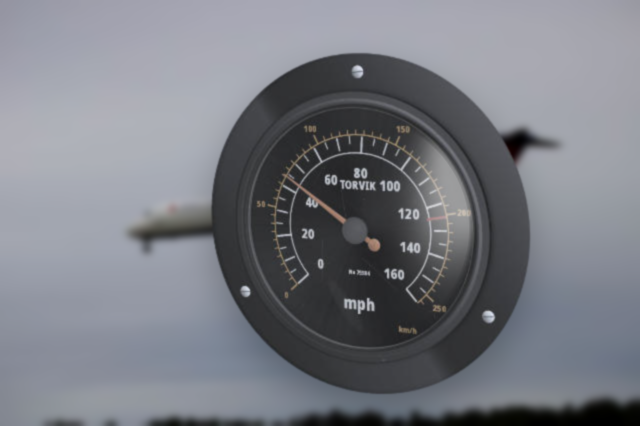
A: 45; mph
